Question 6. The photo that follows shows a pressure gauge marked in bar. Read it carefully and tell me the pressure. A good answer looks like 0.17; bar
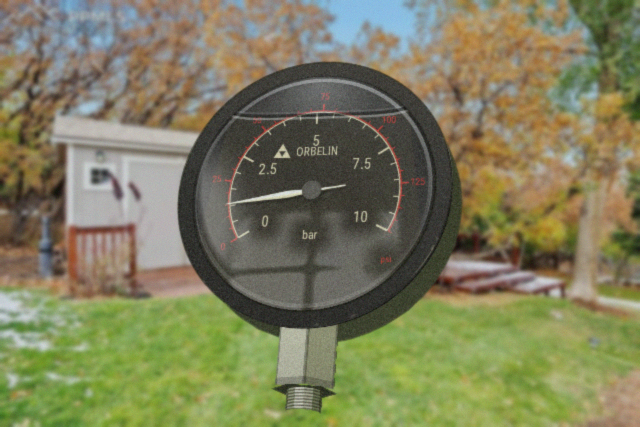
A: 1; bar
